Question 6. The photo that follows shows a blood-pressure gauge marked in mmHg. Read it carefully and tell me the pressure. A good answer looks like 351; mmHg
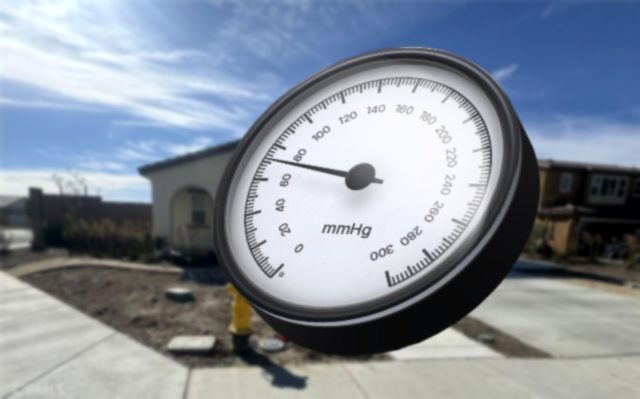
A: 70; mmHg
